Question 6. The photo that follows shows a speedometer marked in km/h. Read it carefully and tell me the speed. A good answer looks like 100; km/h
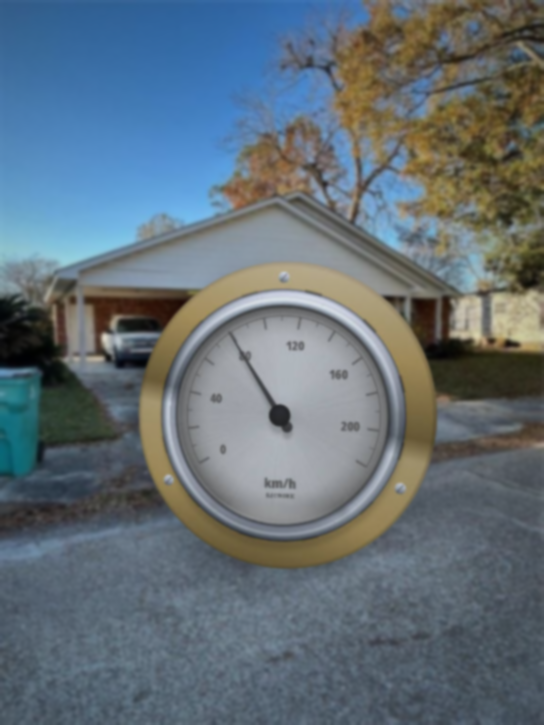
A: 80; km/h
